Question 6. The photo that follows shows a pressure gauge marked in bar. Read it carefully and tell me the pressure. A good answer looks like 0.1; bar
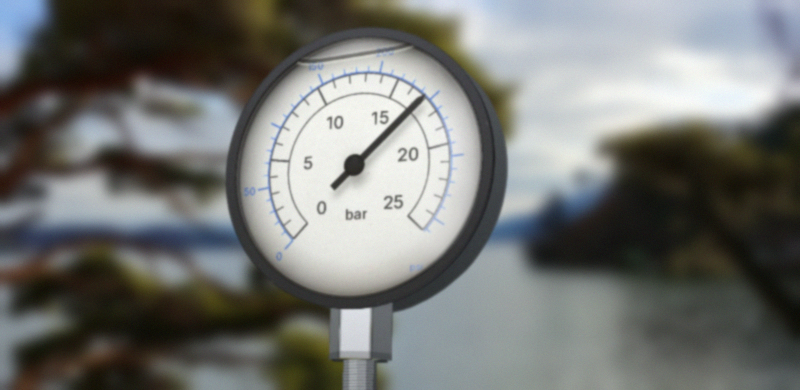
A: 17; bar
